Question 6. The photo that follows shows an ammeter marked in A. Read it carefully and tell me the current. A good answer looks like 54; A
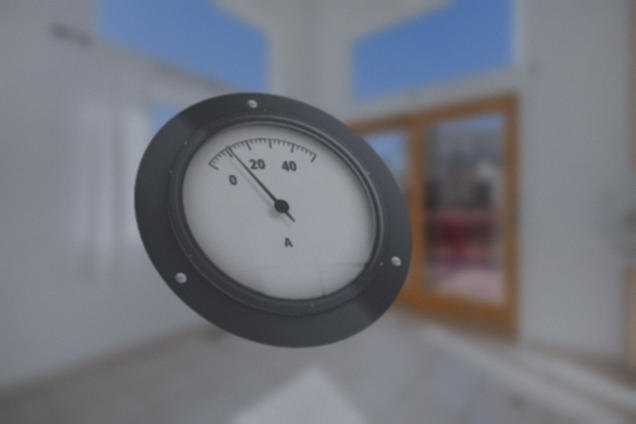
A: 10; A
